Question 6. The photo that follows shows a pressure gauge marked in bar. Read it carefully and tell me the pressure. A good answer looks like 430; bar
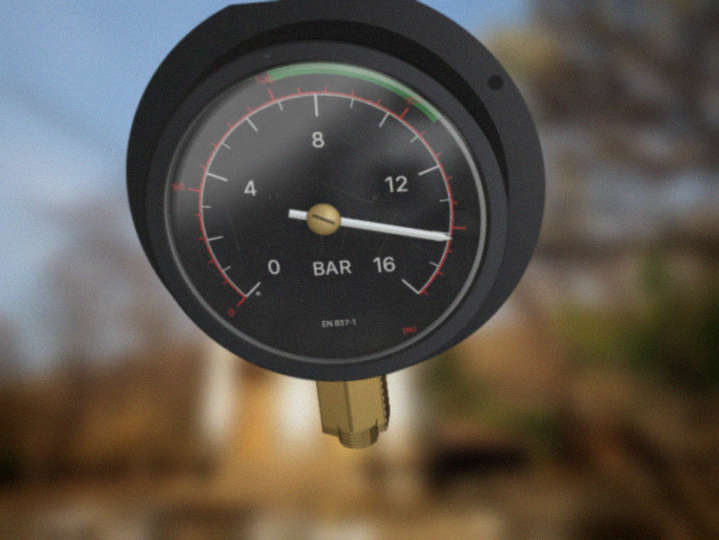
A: 14; bar
